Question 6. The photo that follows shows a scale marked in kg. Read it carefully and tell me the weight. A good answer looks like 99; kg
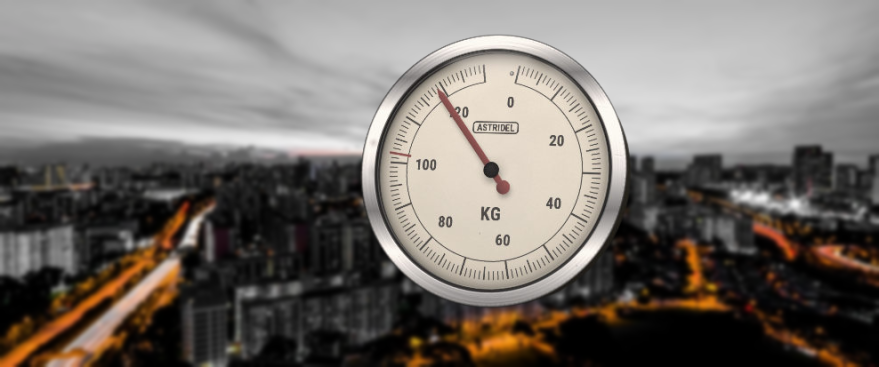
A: 119; kg
